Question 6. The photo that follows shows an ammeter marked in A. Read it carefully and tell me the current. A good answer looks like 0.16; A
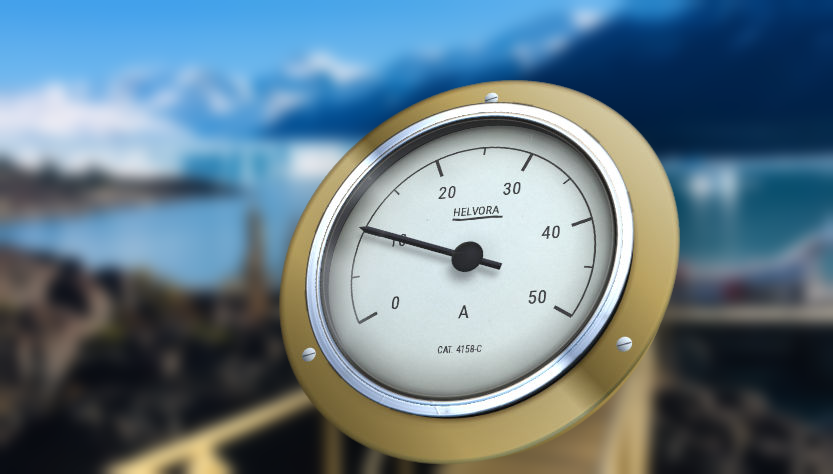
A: 10; A
